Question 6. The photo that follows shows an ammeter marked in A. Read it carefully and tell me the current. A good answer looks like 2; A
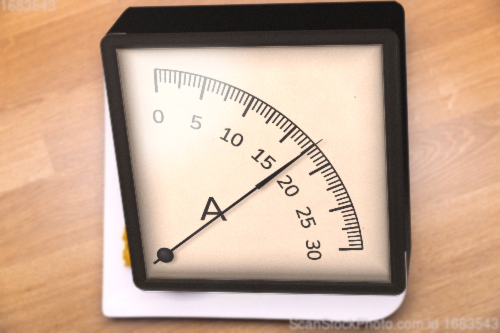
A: 17.5; A
